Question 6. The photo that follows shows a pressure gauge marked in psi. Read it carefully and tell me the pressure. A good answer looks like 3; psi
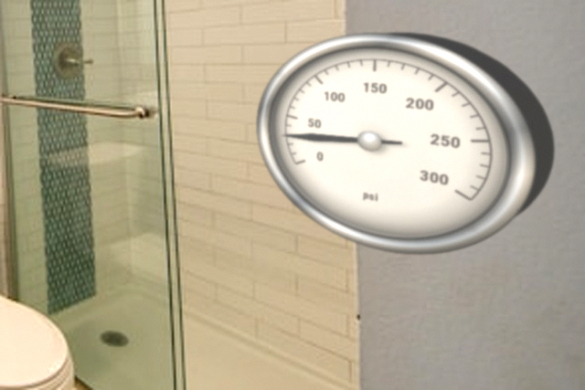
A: 30; psi
